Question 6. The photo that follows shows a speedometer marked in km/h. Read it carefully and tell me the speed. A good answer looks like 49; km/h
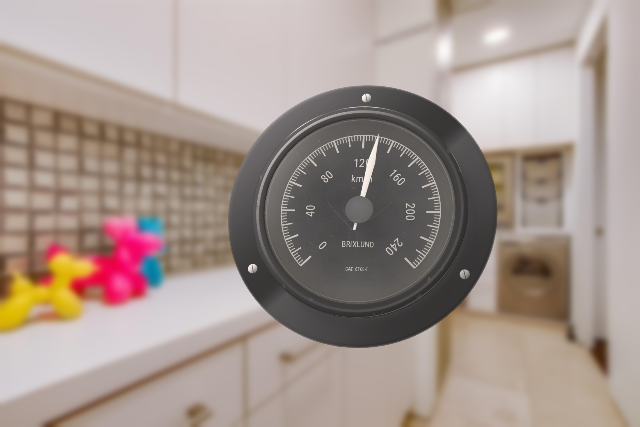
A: 130; km/h
